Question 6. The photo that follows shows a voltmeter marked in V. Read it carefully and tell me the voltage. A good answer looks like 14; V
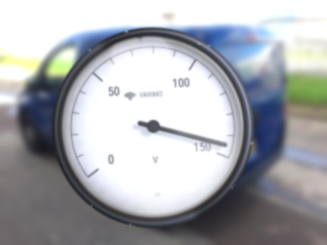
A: 145; V
